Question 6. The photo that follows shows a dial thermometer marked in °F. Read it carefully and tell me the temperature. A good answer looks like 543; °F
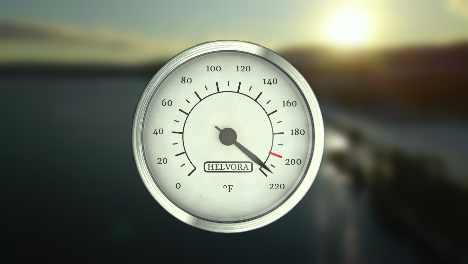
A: 215; °F
